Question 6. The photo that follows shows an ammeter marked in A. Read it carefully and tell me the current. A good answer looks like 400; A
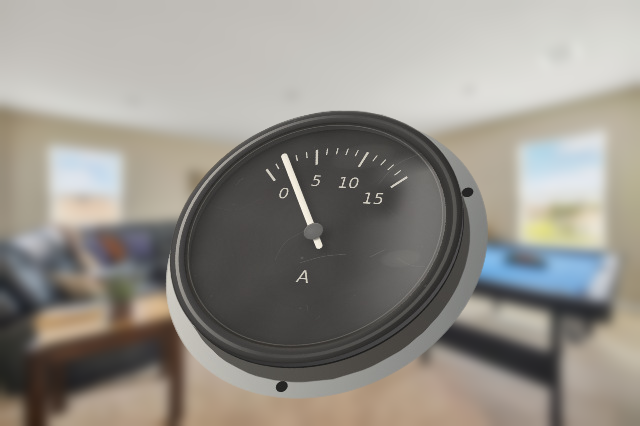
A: 2; A
